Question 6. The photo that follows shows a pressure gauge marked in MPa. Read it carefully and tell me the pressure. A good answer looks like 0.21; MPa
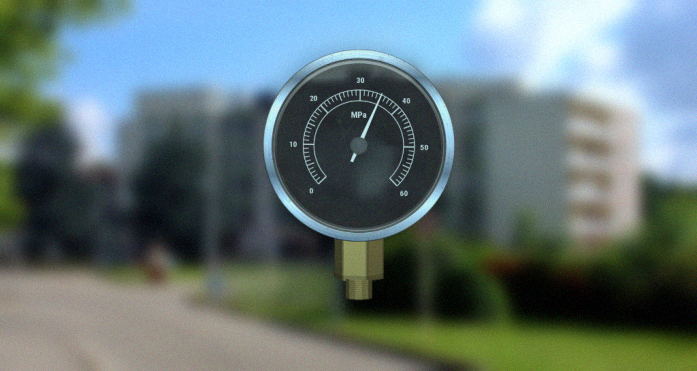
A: 35; MPa
